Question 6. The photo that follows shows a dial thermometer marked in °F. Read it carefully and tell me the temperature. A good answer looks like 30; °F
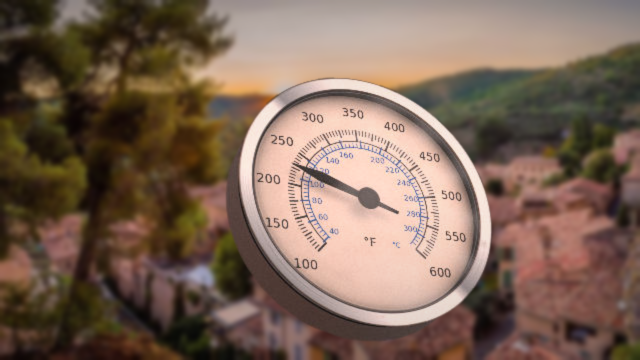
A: 225; °F
